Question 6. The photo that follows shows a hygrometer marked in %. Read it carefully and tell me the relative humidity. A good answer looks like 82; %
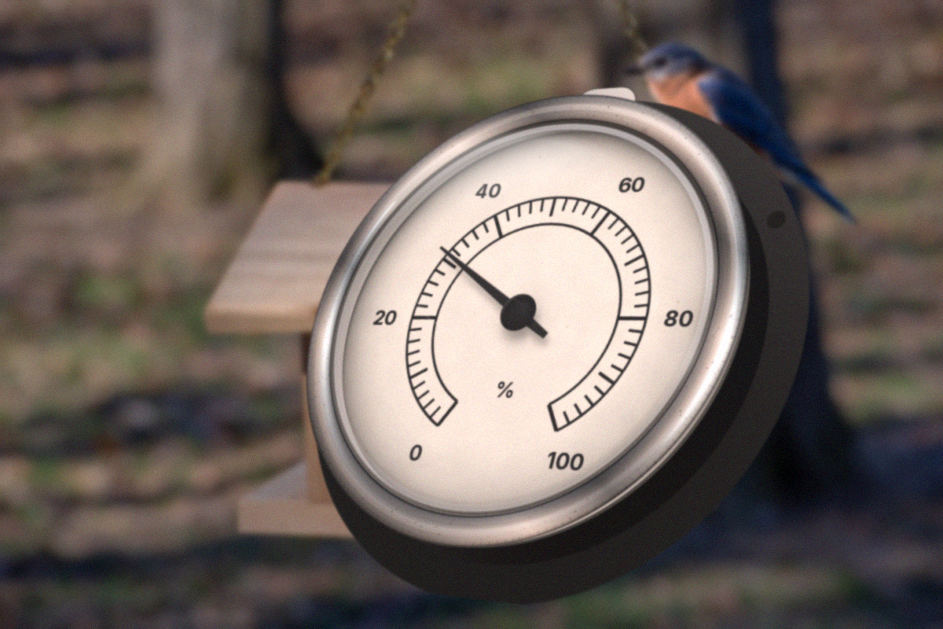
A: 31; %
